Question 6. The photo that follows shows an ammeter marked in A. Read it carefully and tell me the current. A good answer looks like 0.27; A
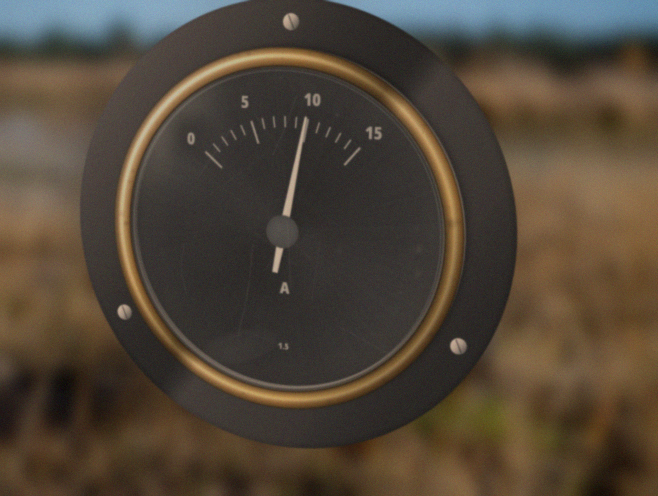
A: 10; A
